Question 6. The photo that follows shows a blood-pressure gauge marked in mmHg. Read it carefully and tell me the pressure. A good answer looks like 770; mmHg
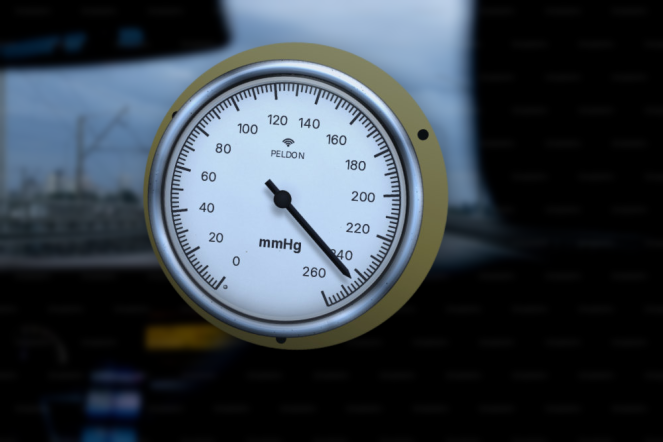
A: 244; mmHg
